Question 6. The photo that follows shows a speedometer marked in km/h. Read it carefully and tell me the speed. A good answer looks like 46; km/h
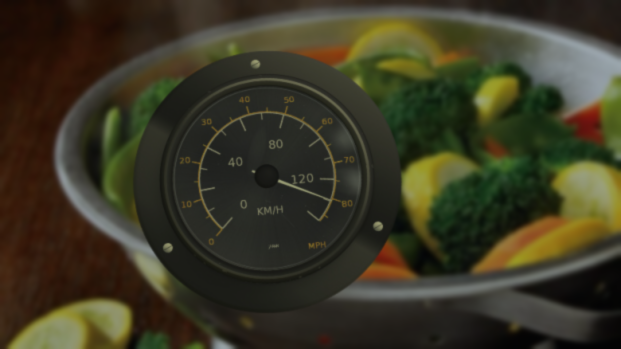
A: 130; km/h
